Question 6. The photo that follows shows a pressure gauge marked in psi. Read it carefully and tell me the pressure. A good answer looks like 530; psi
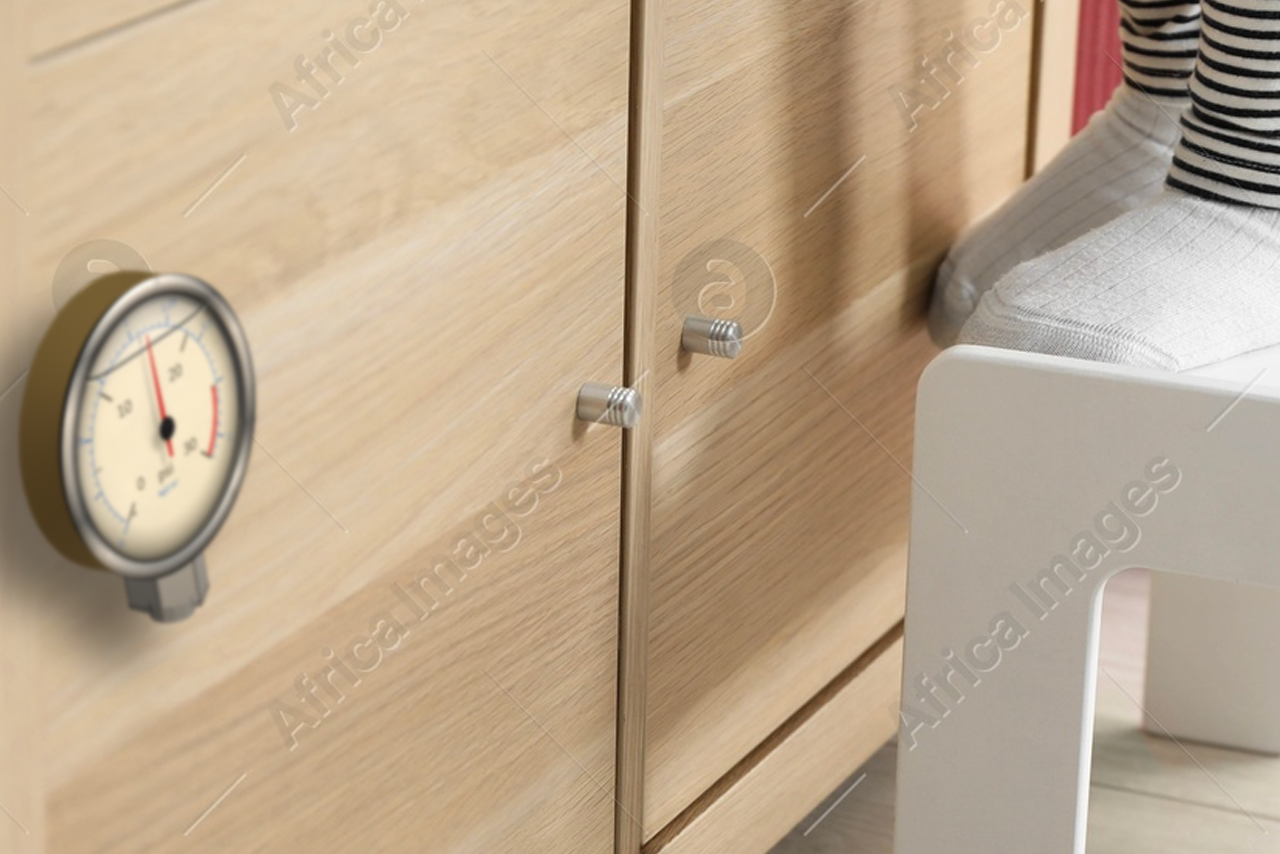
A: 15; psi
